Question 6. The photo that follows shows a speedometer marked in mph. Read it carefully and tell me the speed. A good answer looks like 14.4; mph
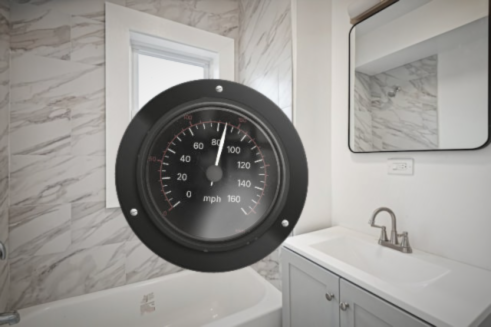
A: 85; mph
